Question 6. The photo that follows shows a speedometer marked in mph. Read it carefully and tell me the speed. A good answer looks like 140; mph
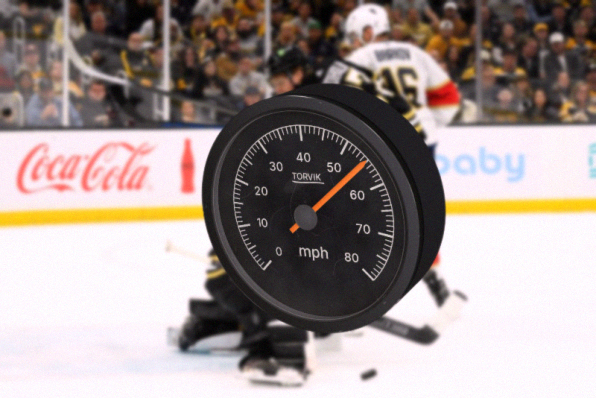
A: 55; mph
